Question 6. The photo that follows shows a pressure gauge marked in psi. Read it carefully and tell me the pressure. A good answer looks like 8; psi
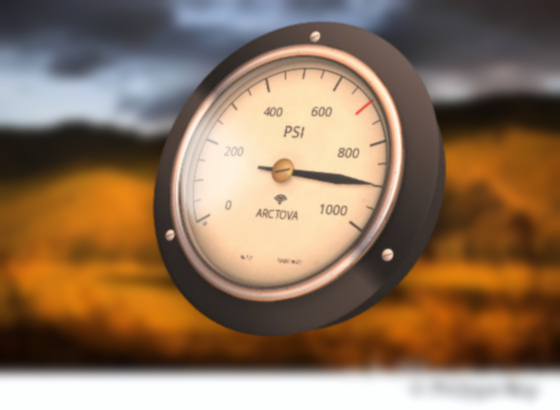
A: 900; psi
